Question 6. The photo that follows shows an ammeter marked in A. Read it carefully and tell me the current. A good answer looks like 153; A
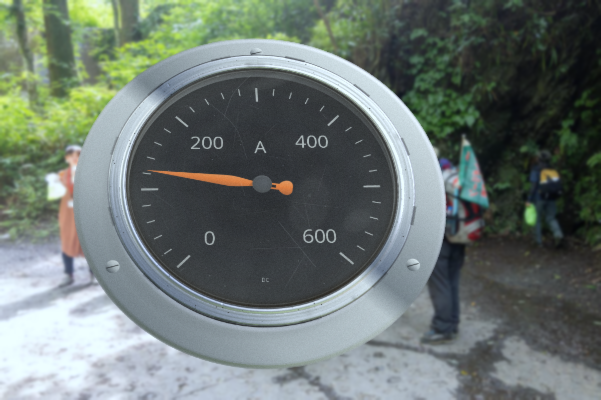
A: 120; A
